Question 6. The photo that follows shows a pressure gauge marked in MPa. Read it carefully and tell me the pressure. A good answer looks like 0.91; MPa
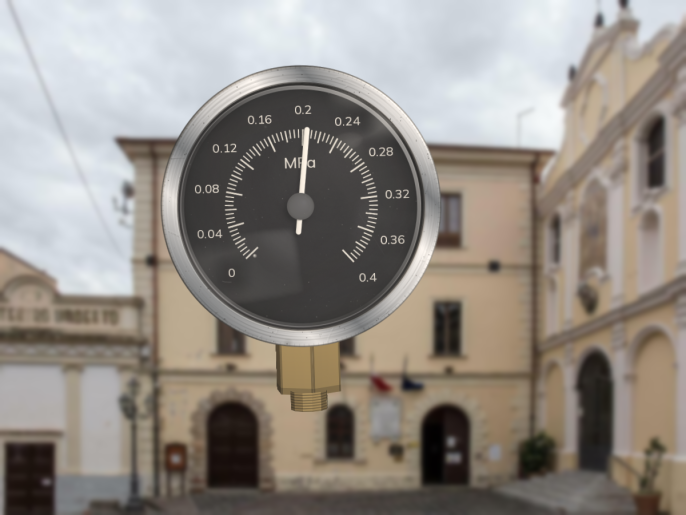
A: 0.205; MPa
